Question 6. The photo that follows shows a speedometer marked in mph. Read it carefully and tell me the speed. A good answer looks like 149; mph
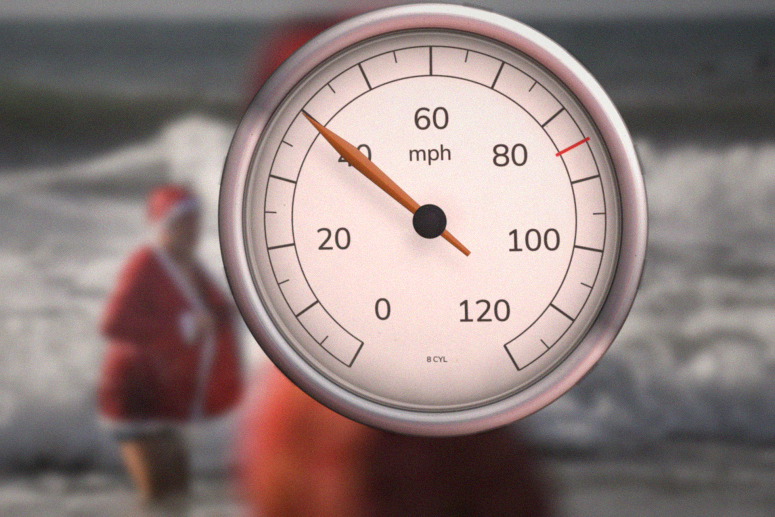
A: 40; mph
